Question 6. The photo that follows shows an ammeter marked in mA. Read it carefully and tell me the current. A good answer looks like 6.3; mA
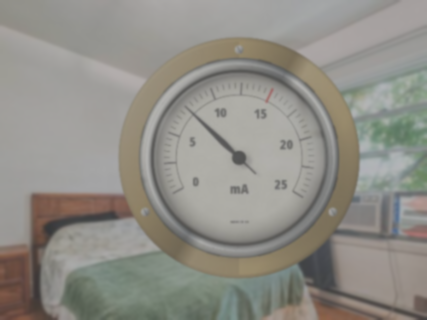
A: 7.5; mA
